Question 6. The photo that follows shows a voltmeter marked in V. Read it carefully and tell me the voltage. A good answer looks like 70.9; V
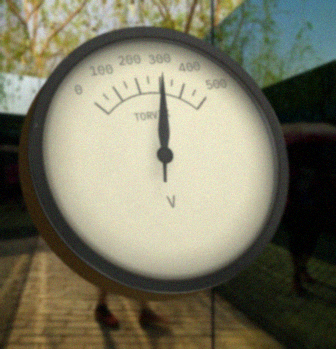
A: 300; V
